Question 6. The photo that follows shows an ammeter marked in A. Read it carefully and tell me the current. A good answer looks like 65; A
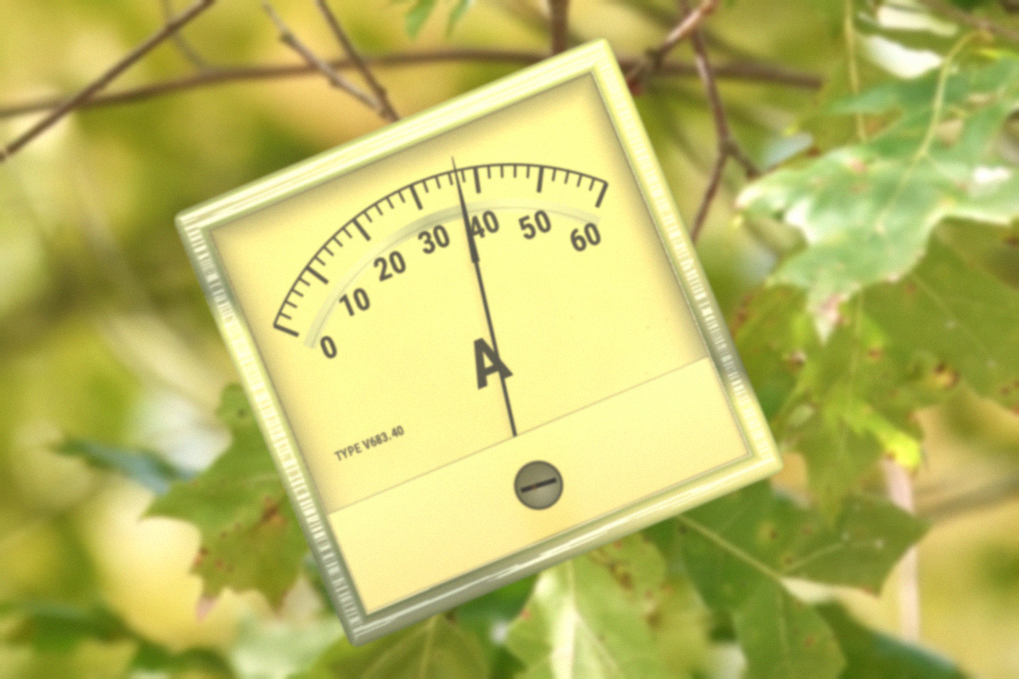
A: 37; A
